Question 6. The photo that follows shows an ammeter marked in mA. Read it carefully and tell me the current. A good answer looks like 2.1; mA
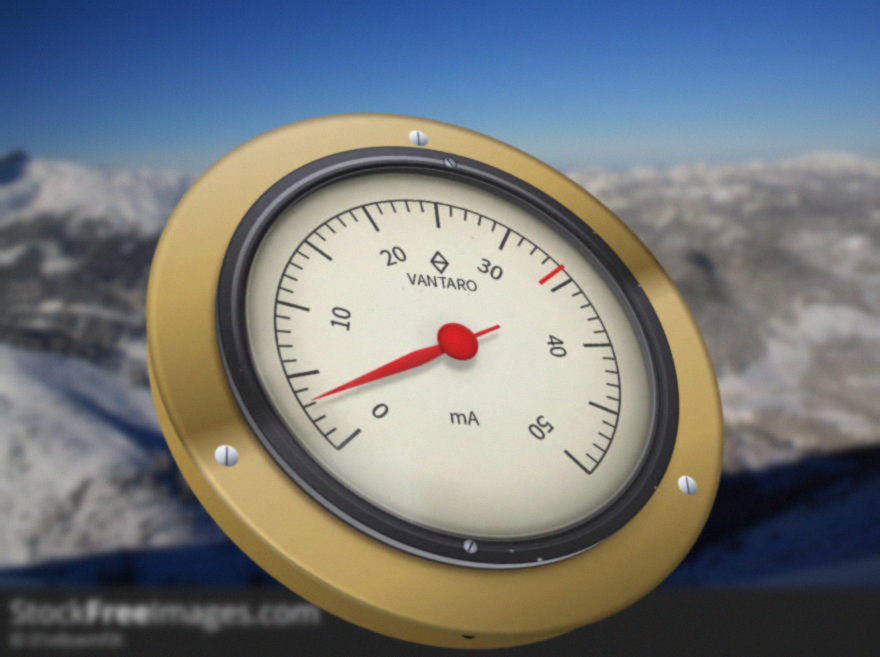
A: 3; mA
